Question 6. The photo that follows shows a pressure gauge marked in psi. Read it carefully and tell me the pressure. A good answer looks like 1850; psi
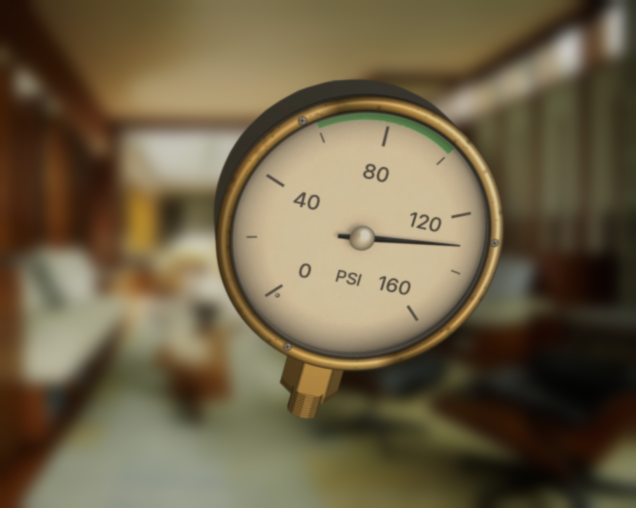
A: 130; psi
